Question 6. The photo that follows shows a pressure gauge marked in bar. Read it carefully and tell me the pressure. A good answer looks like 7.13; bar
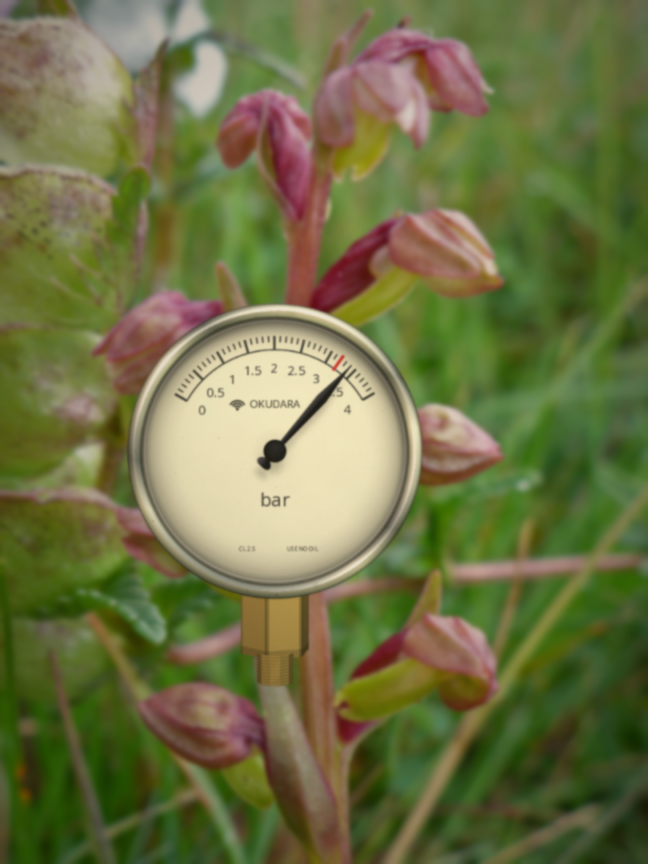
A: 3.4; bar
